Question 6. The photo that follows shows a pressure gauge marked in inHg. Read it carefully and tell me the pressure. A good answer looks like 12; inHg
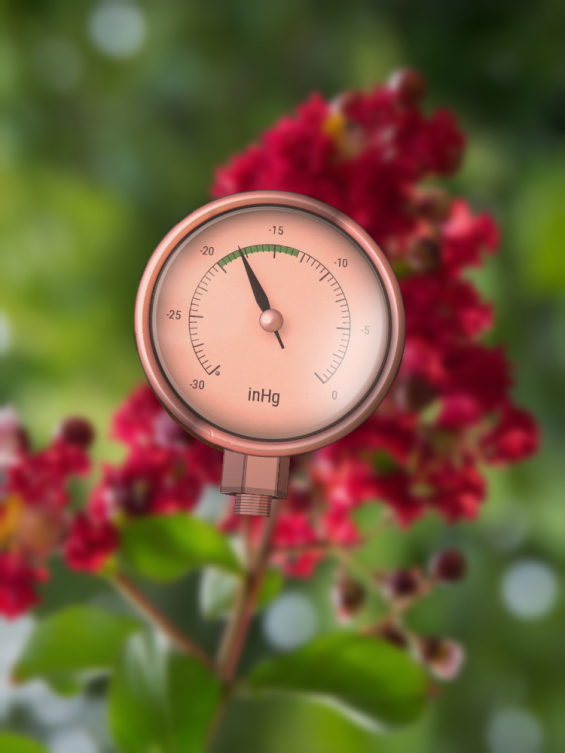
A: -18; inHg
